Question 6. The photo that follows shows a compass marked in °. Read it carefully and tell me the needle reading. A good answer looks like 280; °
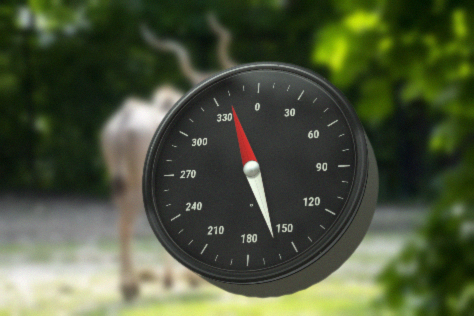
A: 340; °
